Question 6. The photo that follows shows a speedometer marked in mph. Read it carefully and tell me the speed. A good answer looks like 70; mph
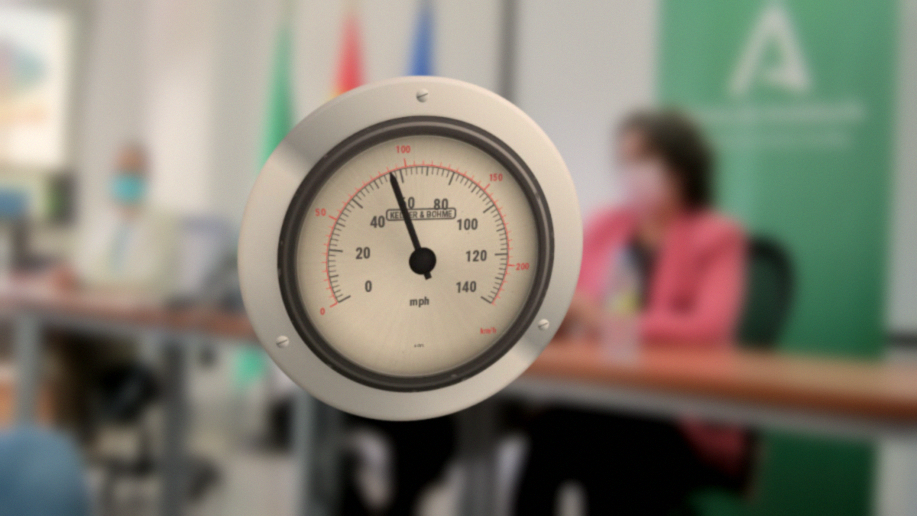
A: 56; mph
